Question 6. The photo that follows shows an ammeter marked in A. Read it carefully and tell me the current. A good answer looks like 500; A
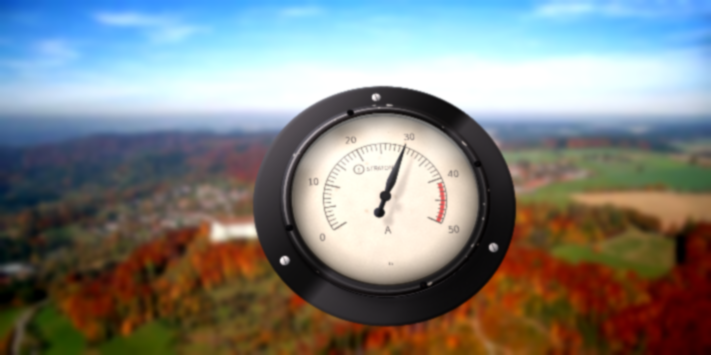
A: 30; A
